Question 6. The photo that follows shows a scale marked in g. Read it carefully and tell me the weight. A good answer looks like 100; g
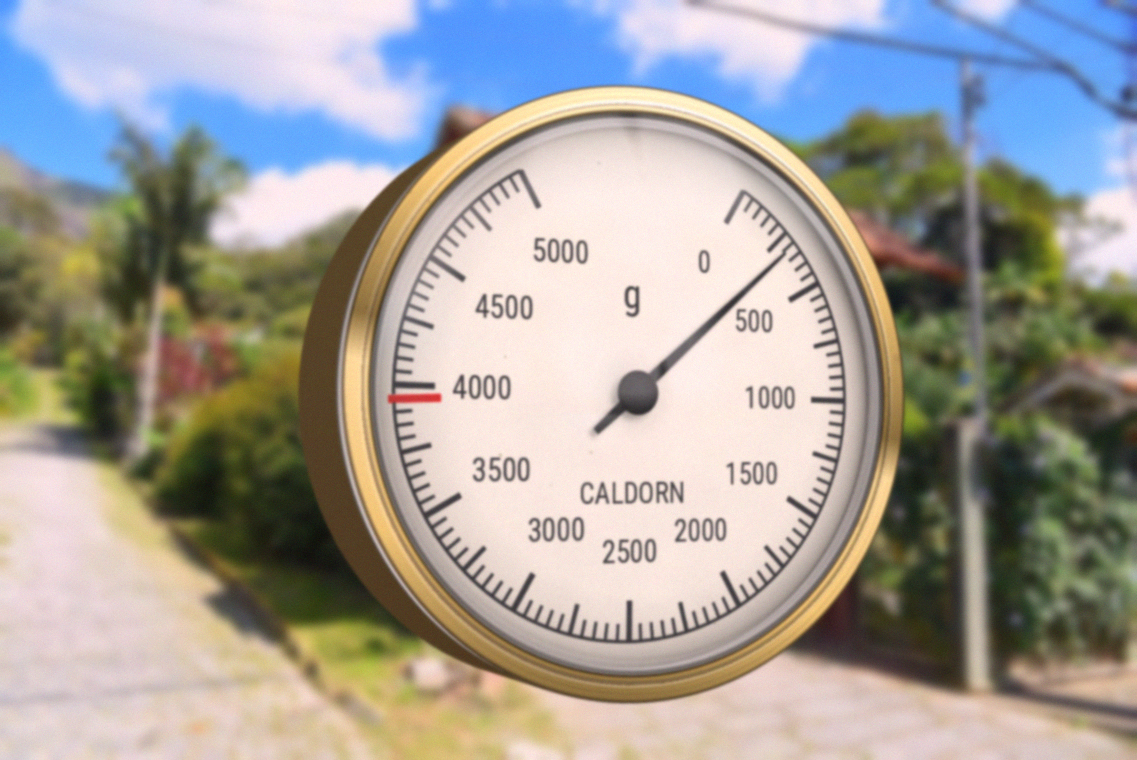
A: 300; g
